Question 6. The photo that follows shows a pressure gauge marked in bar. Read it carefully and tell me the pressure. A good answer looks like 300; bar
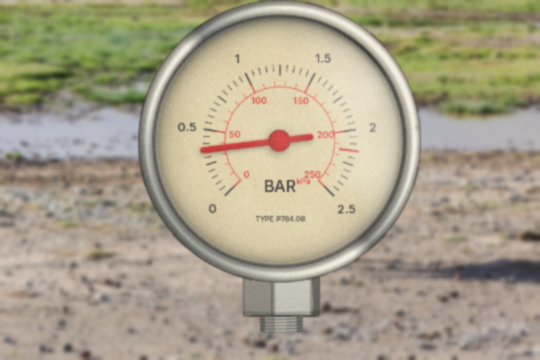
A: 0.35; bar
